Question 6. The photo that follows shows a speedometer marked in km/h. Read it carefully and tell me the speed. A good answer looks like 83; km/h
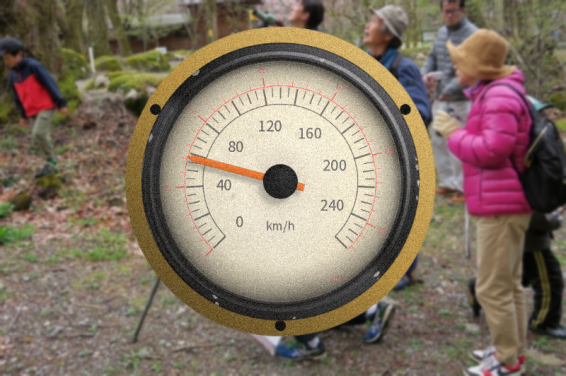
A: 57.5; km/h
